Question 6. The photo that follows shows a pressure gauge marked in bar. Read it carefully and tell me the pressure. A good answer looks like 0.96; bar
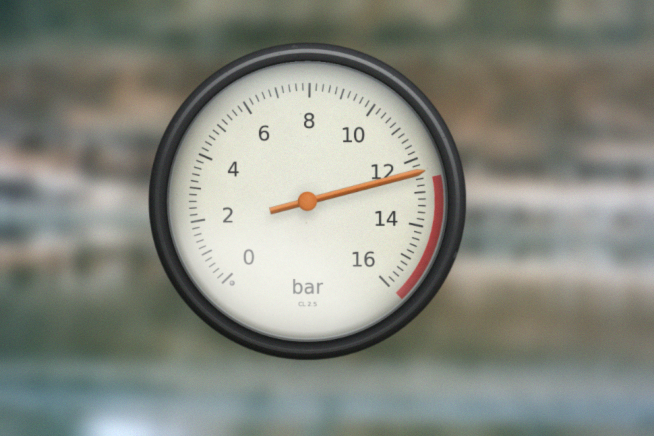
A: 12.4; bar
